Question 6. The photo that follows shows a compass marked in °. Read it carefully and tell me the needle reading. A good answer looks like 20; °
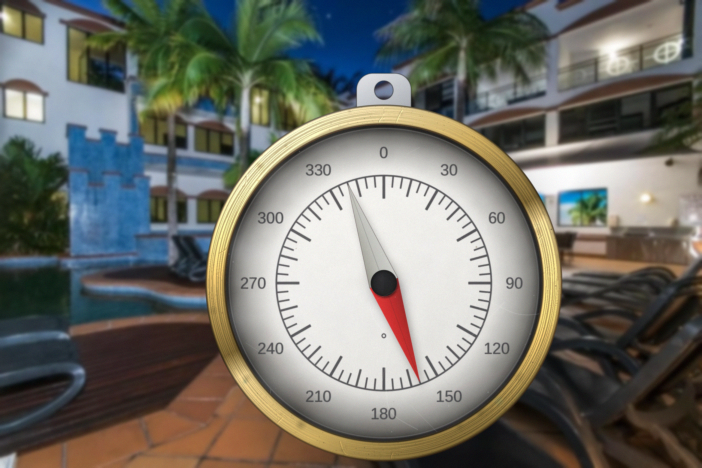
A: 160; °
